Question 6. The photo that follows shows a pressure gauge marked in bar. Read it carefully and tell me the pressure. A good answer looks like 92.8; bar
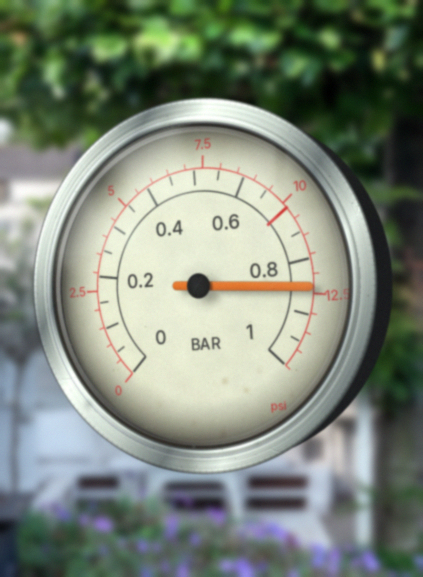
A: 0.85; bar
